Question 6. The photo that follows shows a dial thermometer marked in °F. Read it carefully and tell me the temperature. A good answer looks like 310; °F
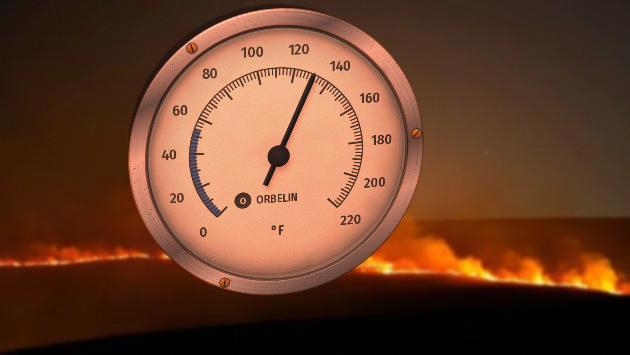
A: 130; °F
